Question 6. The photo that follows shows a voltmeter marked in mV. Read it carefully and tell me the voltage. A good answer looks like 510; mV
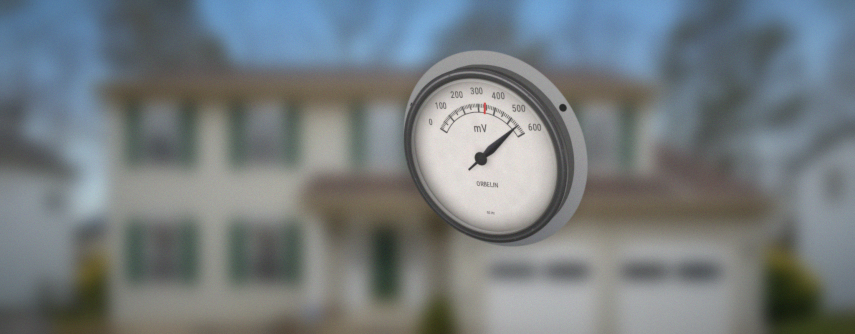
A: 550; mV
